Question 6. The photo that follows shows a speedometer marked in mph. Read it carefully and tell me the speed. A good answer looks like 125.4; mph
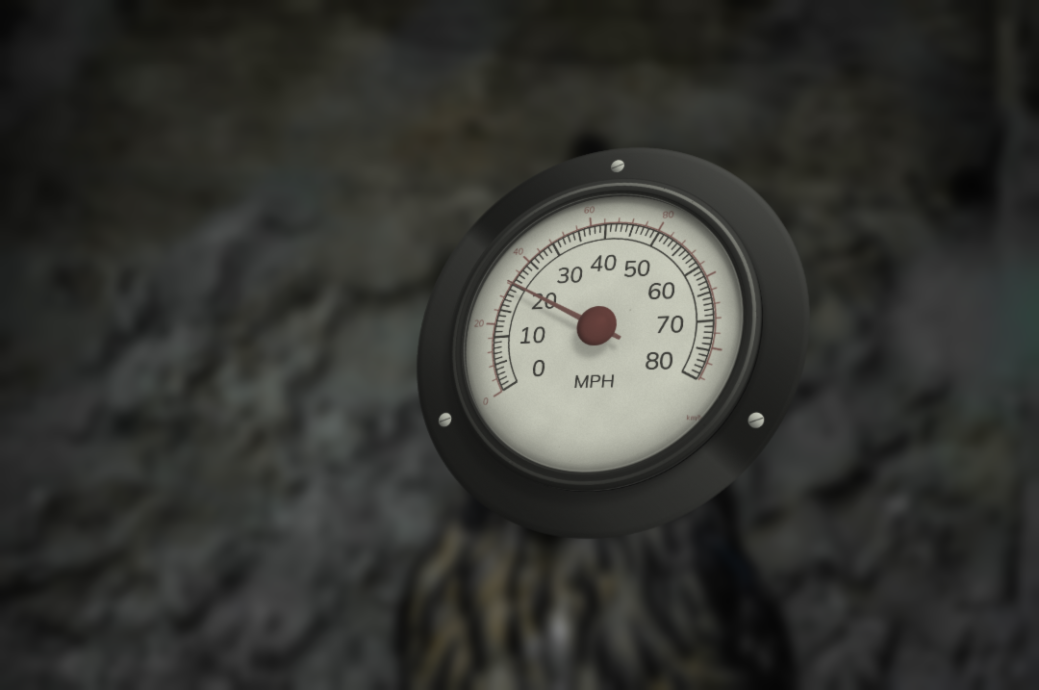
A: 20; mph
